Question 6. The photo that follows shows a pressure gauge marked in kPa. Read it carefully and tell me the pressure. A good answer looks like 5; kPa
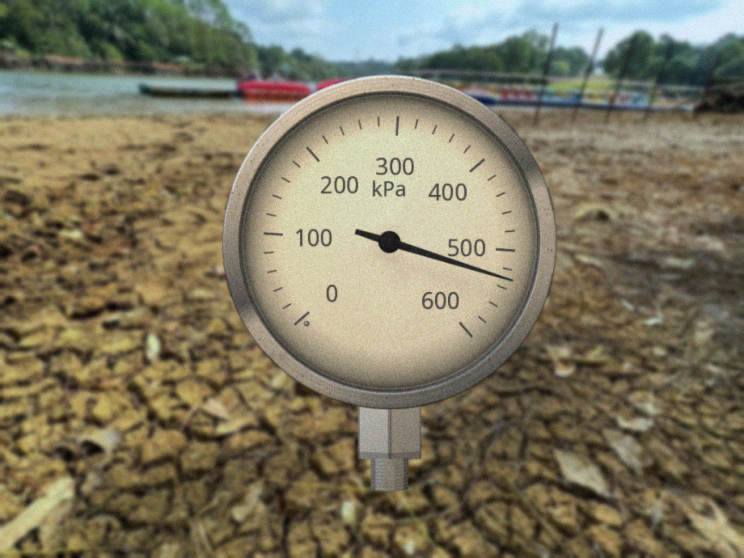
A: 530; kPa
